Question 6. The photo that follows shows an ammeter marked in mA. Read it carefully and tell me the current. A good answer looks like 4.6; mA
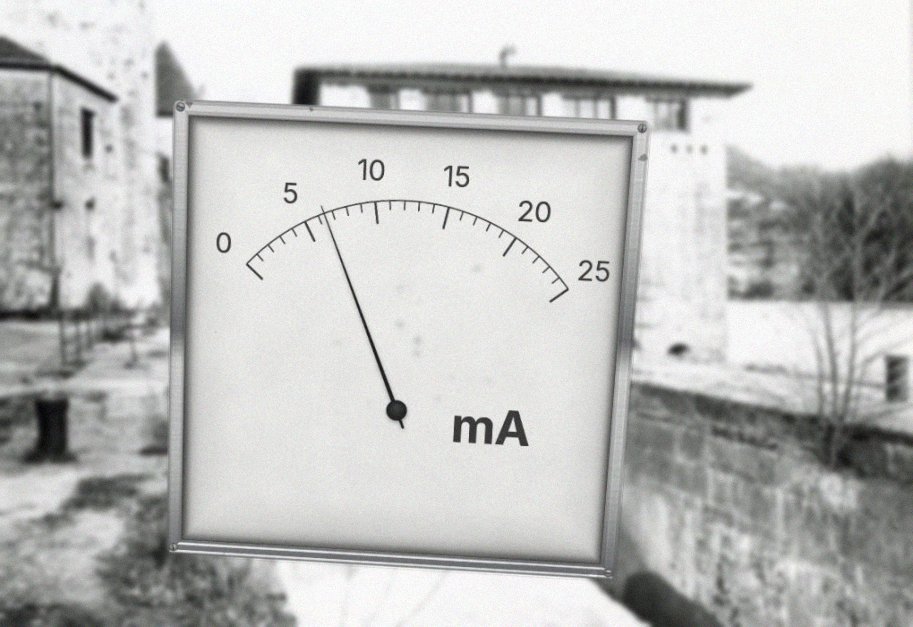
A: 6.5; mA
